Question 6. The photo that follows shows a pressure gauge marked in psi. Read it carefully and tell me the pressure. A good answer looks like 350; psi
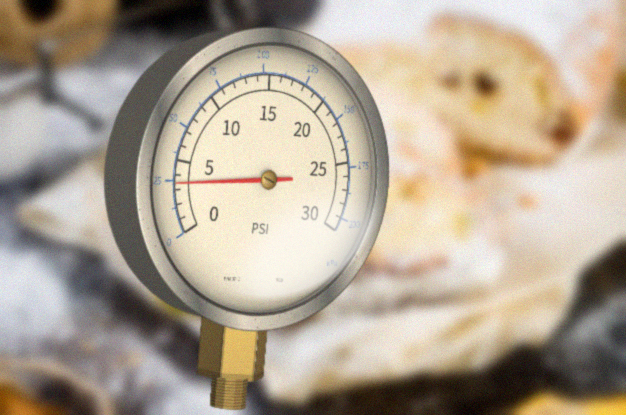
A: 3.5; psi
